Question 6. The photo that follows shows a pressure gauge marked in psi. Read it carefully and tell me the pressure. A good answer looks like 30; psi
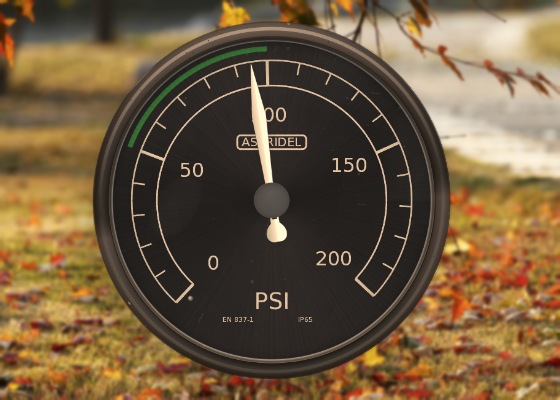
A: 95; psi
